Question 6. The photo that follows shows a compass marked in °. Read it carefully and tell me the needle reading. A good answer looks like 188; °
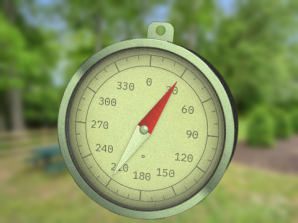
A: 30; °
